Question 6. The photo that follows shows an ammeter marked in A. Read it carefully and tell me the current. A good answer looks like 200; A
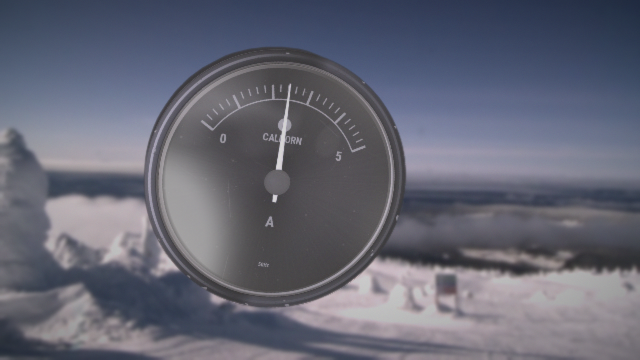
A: 2.4; A
